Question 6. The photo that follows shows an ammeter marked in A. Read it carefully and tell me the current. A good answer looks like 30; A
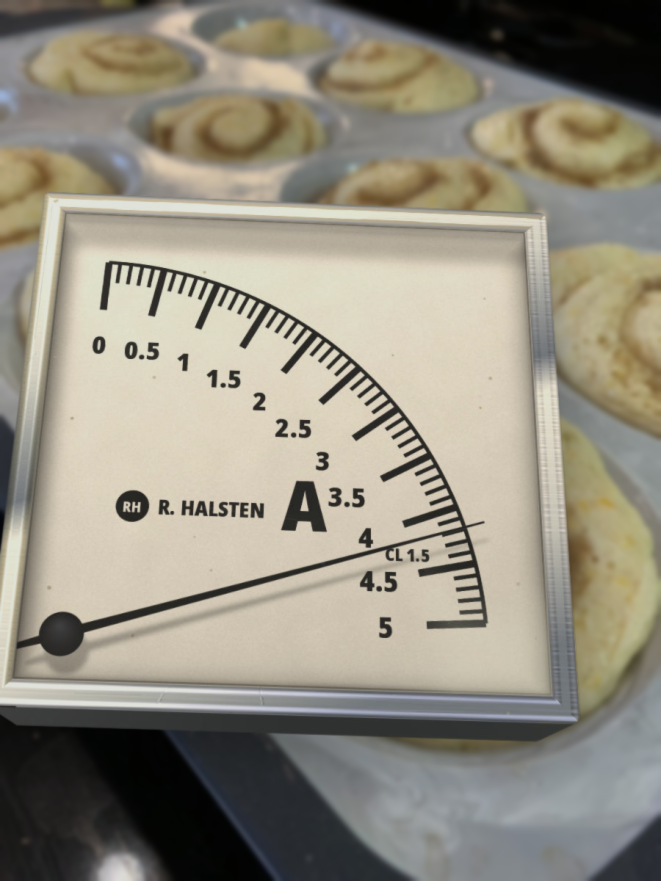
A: 4.2; A
